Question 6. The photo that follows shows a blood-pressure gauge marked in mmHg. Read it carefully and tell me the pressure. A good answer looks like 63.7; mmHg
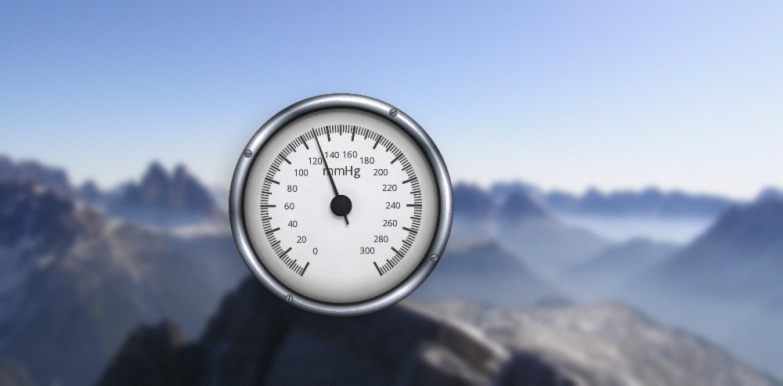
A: 130; mmHg
